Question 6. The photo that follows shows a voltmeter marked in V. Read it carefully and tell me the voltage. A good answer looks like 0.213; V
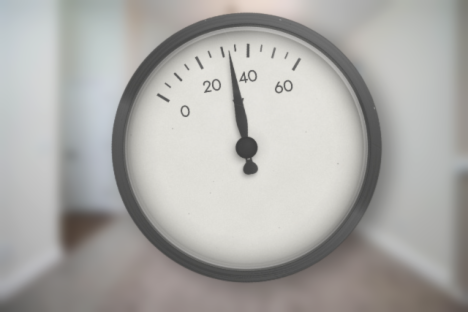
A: 32.5; V
